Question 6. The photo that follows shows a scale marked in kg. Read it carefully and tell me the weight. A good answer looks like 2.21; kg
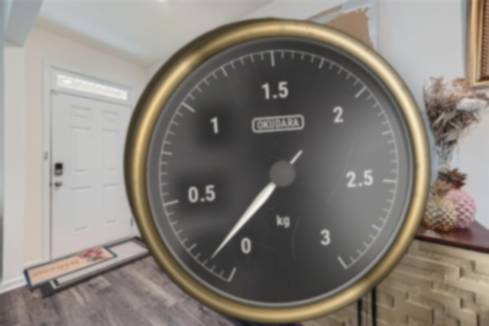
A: 0.15; kg
